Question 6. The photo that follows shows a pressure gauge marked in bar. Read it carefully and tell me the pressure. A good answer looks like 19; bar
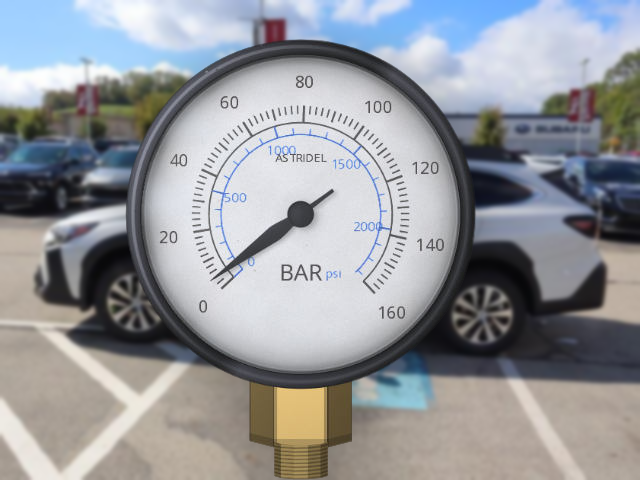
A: 4; bar
